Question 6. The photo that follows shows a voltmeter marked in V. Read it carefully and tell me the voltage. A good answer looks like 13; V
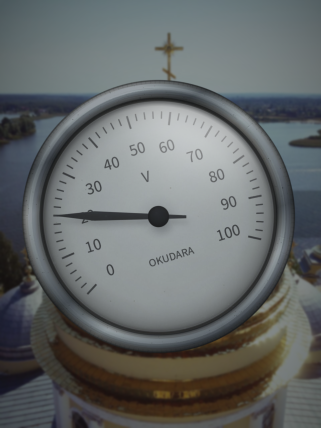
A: 20; V
